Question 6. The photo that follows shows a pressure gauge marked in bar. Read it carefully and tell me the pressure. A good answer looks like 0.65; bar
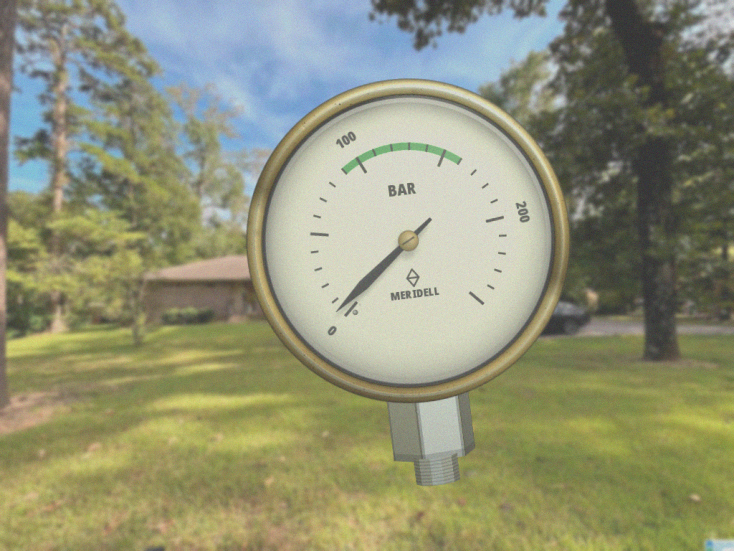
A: 5; bar
